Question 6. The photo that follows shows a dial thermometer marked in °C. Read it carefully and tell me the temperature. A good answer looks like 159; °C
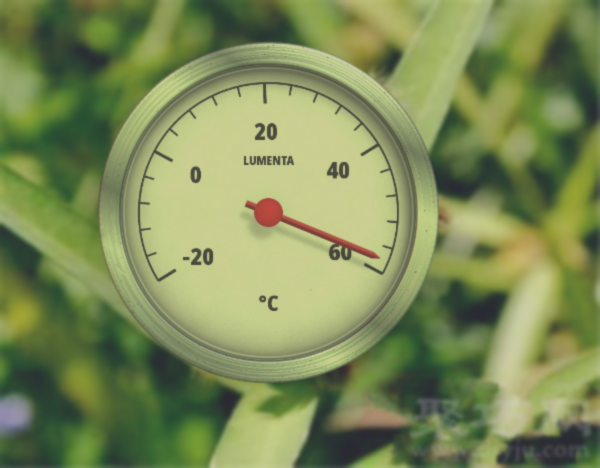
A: 58; °C
